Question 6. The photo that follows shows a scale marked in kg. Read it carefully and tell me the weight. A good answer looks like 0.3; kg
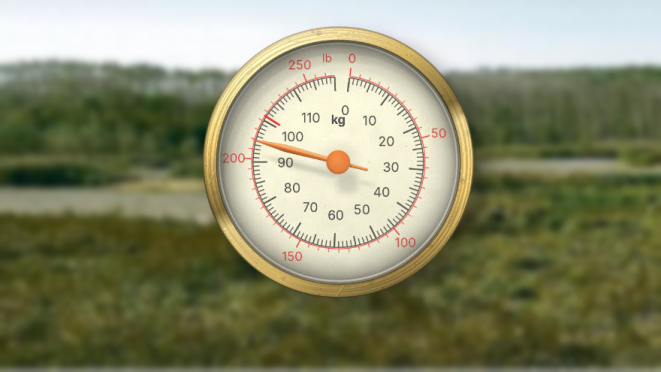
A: 95; kg
